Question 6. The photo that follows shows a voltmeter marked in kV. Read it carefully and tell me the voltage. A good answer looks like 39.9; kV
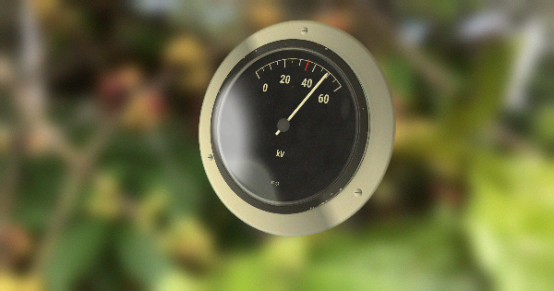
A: 50; kV
